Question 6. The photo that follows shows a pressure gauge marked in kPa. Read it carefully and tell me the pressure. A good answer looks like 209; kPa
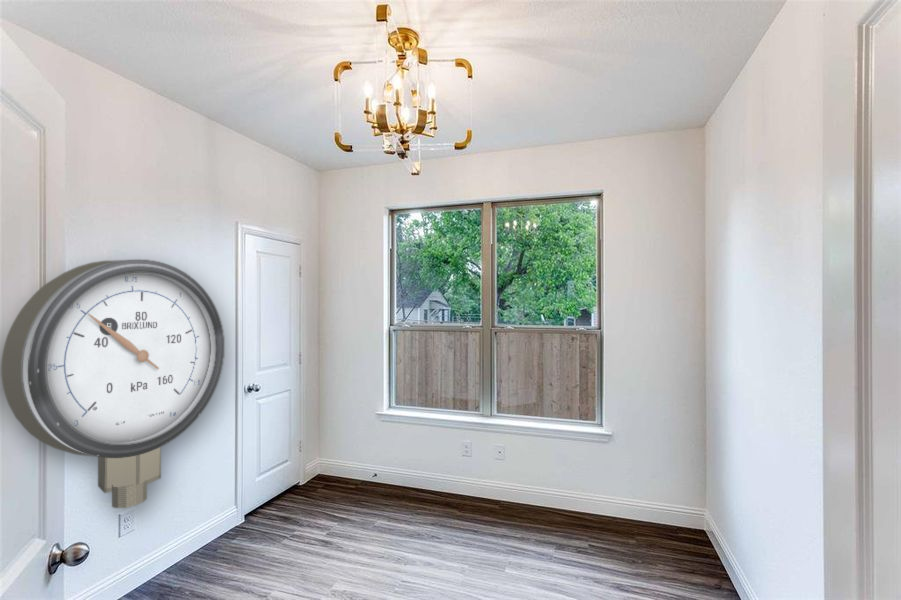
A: 50; kPa
